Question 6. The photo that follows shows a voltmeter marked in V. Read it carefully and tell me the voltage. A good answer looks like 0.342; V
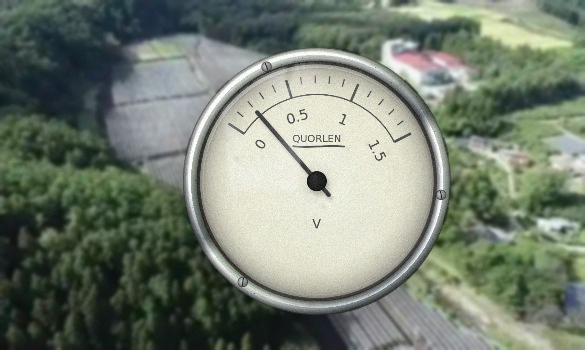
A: 0.2; V
